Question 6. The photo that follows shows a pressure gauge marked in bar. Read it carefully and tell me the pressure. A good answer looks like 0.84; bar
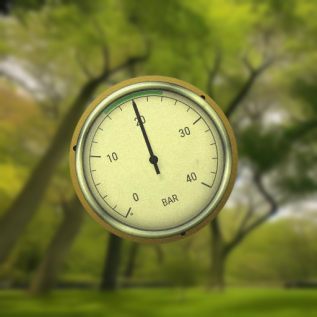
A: 20; bar
